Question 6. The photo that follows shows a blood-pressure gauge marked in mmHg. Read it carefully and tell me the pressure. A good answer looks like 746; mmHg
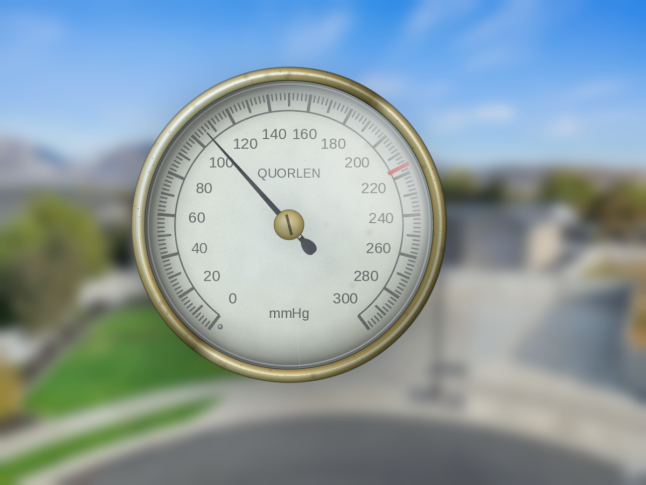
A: 106; mmHg
